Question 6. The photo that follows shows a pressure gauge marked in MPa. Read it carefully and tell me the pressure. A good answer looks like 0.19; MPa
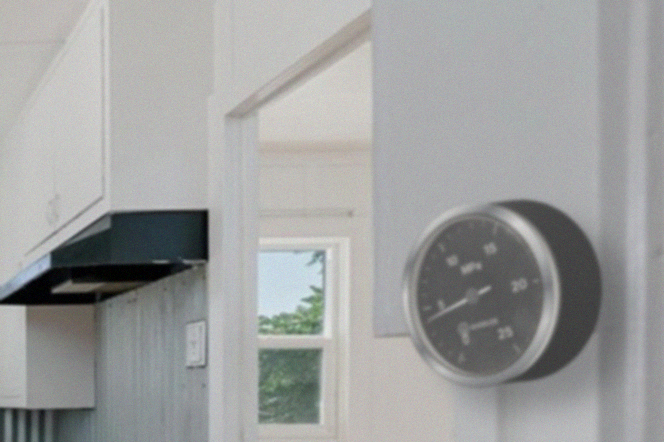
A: 4; MPa
